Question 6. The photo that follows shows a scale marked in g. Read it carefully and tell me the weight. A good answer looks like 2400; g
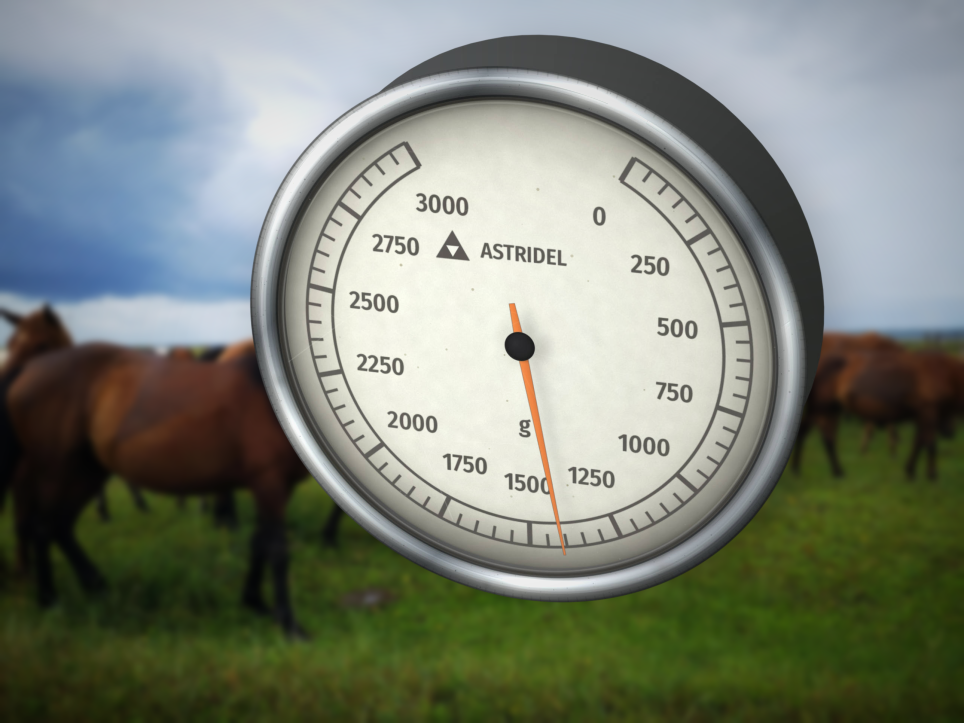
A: 1400; g
